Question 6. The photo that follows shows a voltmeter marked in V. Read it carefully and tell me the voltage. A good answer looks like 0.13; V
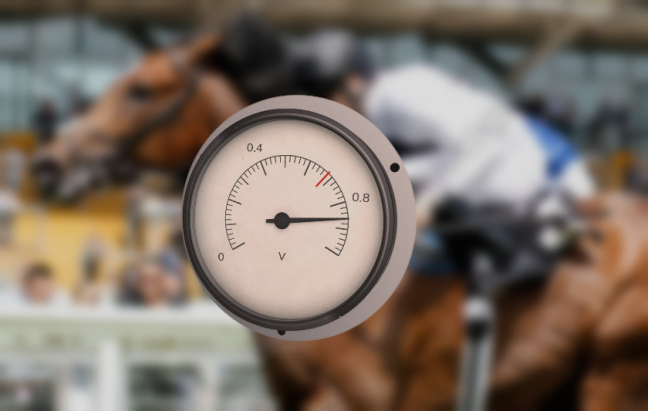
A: 0.86; V
